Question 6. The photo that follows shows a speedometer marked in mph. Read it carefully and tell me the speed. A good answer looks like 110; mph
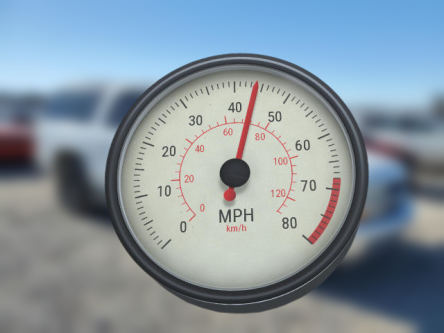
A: 44; mph
